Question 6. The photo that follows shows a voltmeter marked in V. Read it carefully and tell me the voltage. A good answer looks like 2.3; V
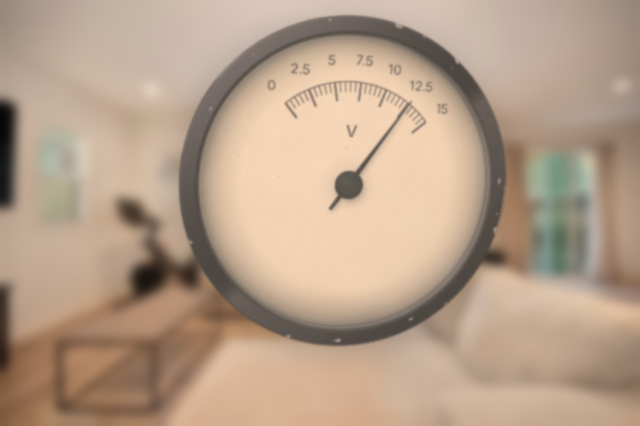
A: 12.5; V
